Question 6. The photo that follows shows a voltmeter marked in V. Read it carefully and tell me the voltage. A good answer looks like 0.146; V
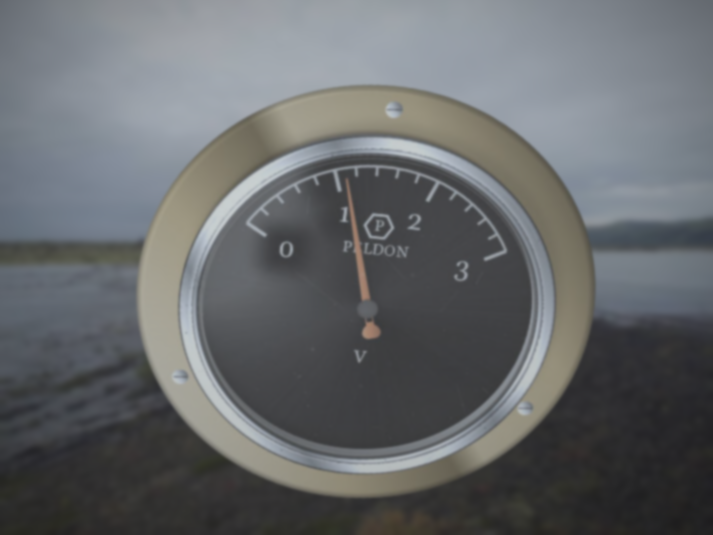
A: 1.1; V
